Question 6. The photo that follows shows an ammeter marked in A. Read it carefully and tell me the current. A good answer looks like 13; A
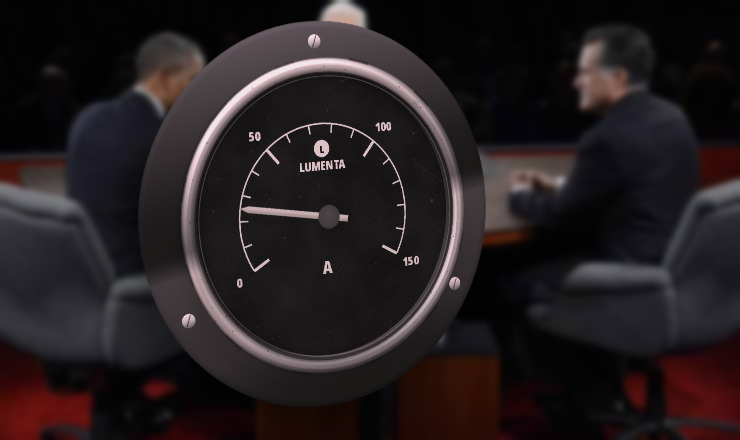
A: 25; A
